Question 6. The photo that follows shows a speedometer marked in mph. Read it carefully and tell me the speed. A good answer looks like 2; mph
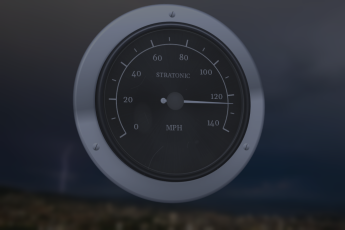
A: 125; mph
